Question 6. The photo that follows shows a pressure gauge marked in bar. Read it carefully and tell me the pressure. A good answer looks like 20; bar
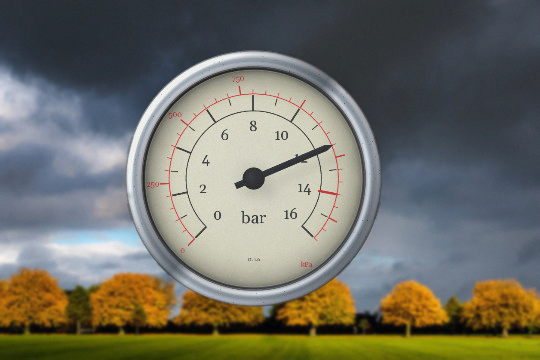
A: 12; bar
